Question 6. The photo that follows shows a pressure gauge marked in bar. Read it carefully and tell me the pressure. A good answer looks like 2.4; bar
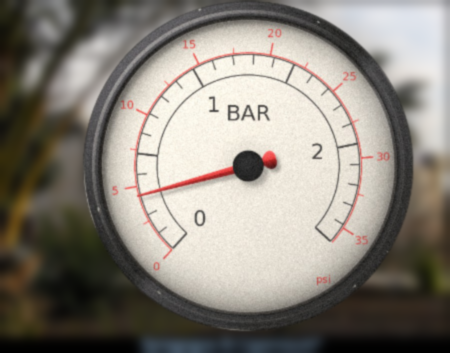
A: 0.3; bar
